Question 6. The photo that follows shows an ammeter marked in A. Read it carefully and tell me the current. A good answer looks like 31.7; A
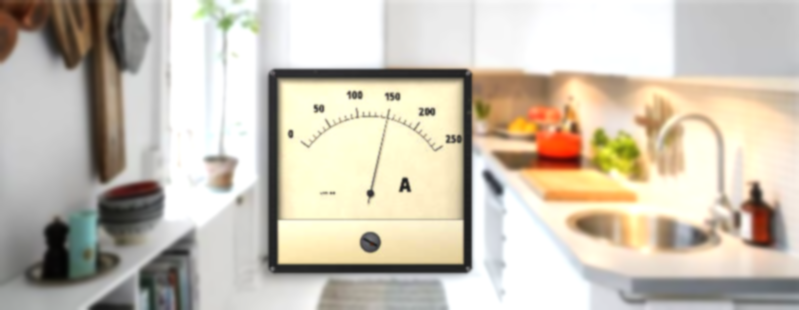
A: 150; A
